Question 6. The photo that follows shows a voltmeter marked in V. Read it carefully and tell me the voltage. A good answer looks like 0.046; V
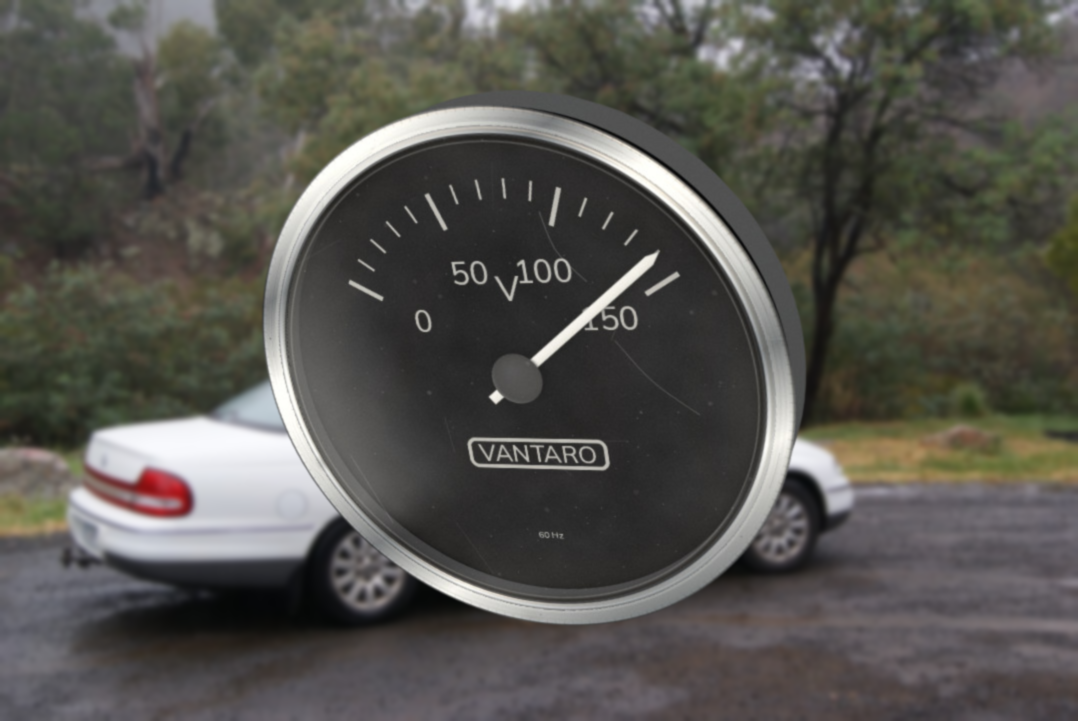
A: 140; V
